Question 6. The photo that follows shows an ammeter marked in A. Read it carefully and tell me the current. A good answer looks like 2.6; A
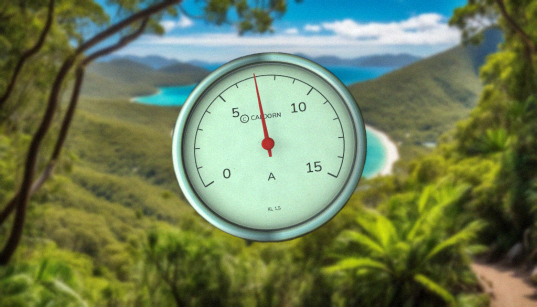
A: 7; A
